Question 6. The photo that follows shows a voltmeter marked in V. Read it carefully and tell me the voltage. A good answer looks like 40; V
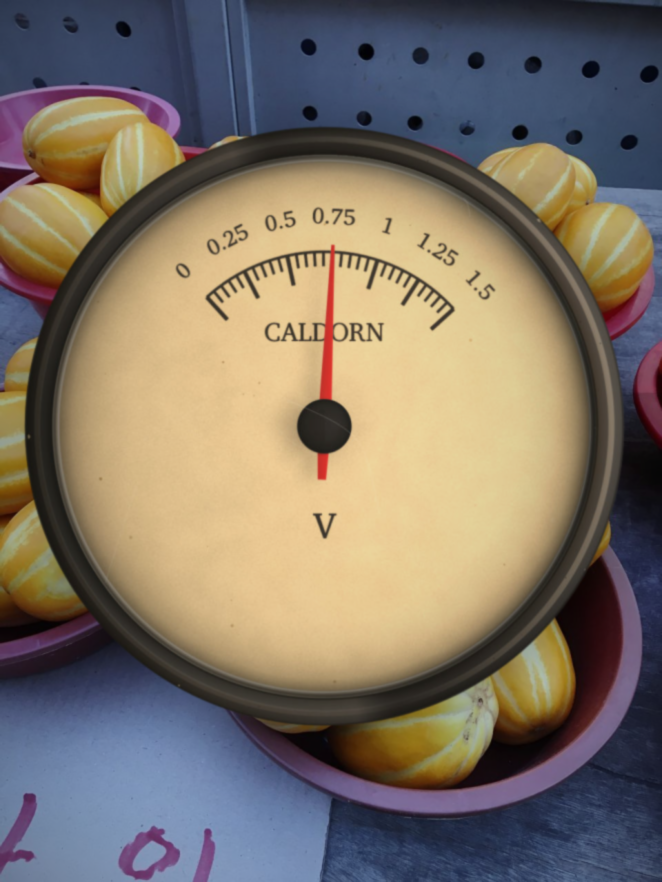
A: 0.75; V
